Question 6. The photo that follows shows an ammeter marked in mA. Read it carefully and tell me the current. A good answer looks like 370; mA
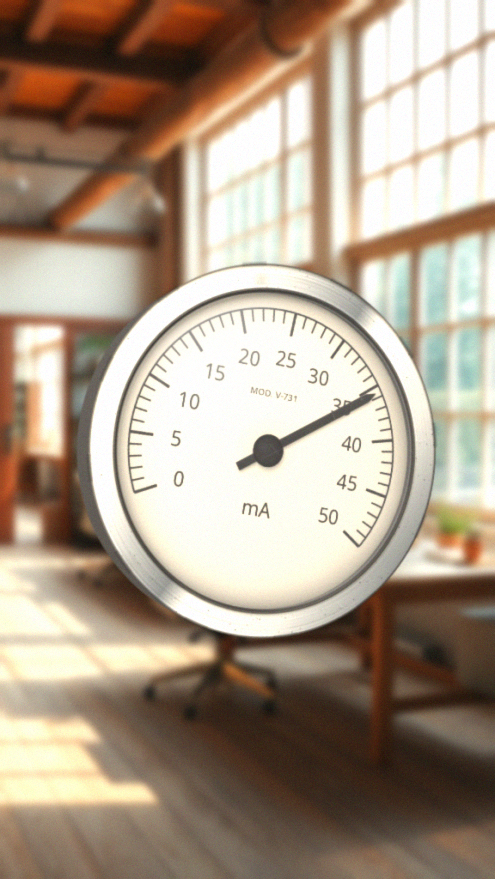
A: 35.5; mA
